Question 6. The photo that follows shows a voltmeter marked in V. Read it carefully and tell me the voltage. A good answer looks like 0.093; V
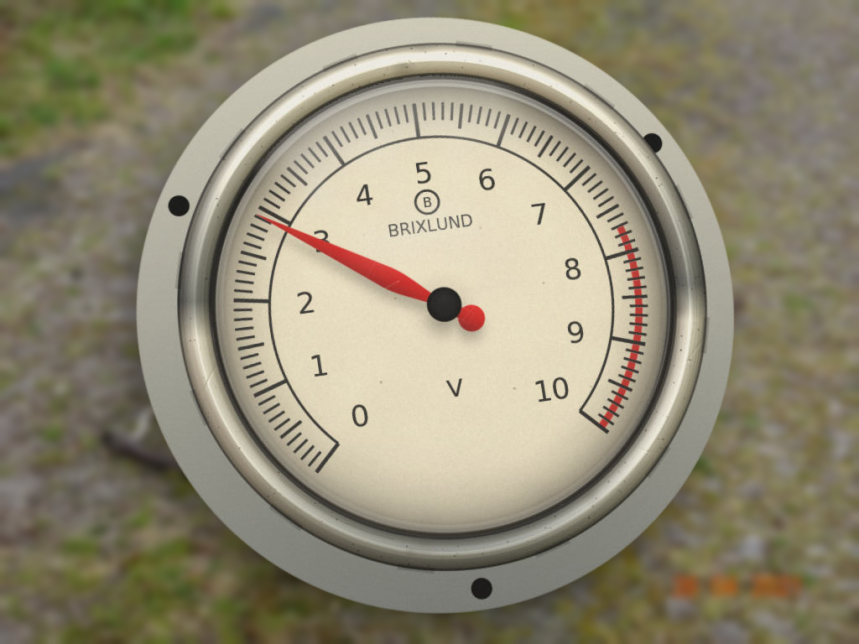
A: 2.9; V
